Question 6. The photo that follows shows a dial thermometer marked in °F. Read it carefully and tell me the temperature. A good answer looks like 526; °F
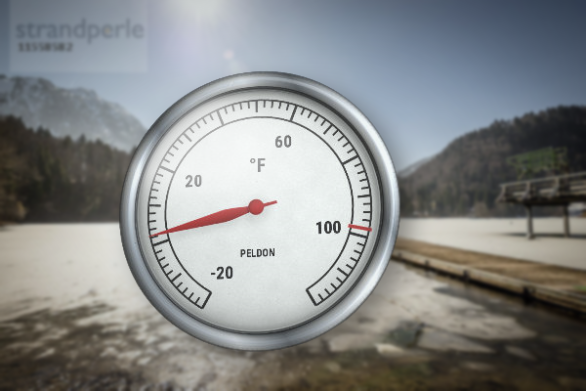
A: 2; °F
